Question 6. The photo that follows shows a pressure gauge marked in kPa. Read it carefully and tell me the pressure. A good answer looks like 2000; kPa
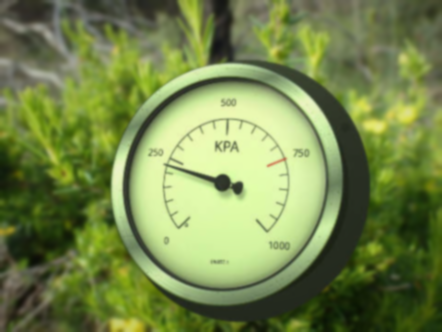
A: 225; kPa
